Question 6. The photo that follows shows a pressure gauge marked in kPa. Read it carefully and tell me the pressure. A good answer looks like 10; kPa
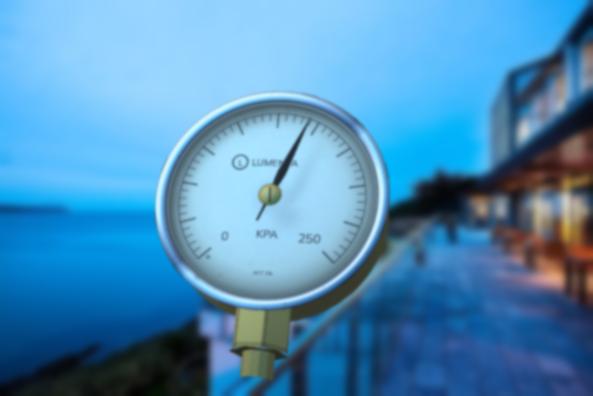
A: 145; kPa
